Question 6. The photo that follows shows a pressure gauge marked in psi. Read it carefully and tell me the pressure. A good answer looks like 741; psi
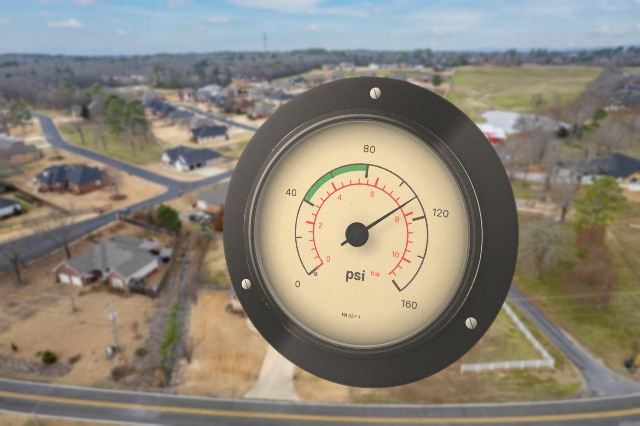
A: 110; psi
